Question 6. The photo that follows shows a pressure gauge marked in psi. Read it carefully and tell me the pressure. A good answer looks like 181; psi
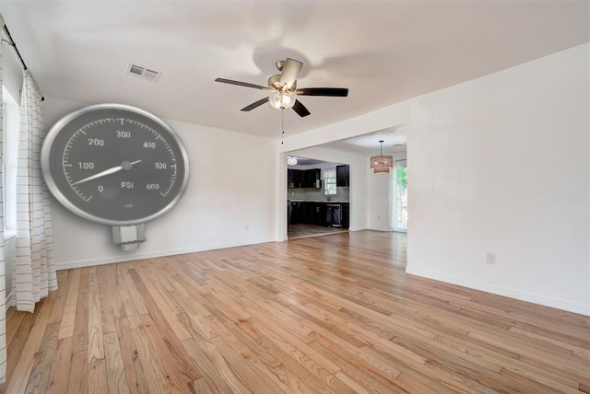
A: 50; psi
